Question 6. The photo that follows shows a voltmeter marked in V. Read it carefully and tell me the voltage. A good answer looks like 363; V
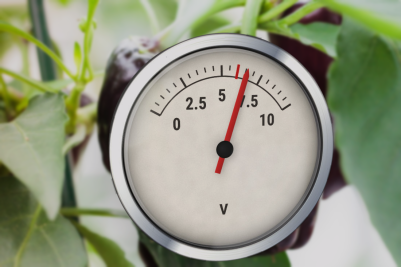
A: 6.5; V
